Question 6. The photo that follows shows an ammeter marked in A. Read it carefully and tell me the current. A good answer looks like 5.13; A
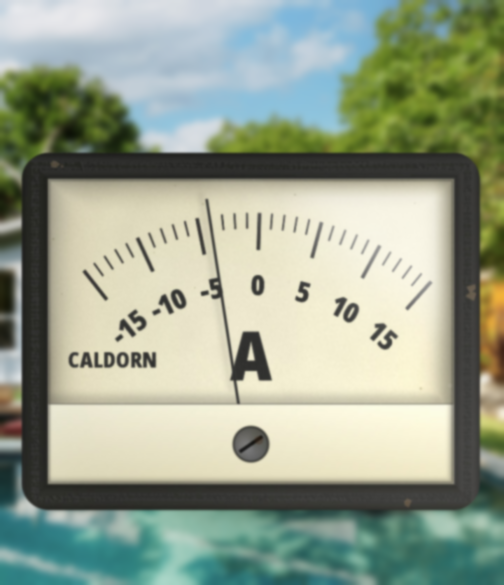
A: -4; A
